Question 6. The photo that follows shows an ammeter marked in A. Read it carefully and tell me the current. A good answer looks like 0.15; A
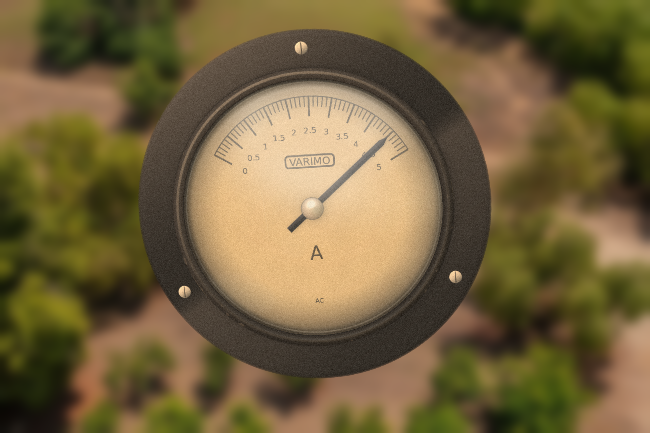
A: 4.5; A
